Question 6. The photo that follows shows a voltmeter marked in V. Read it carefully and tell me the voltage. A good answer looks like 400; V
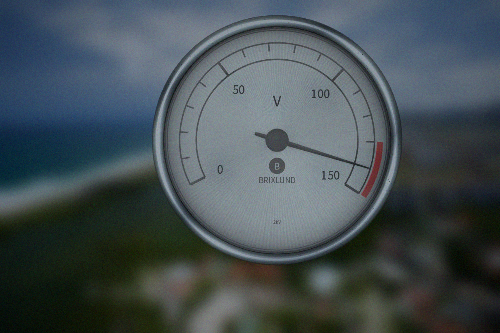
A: 140; V
